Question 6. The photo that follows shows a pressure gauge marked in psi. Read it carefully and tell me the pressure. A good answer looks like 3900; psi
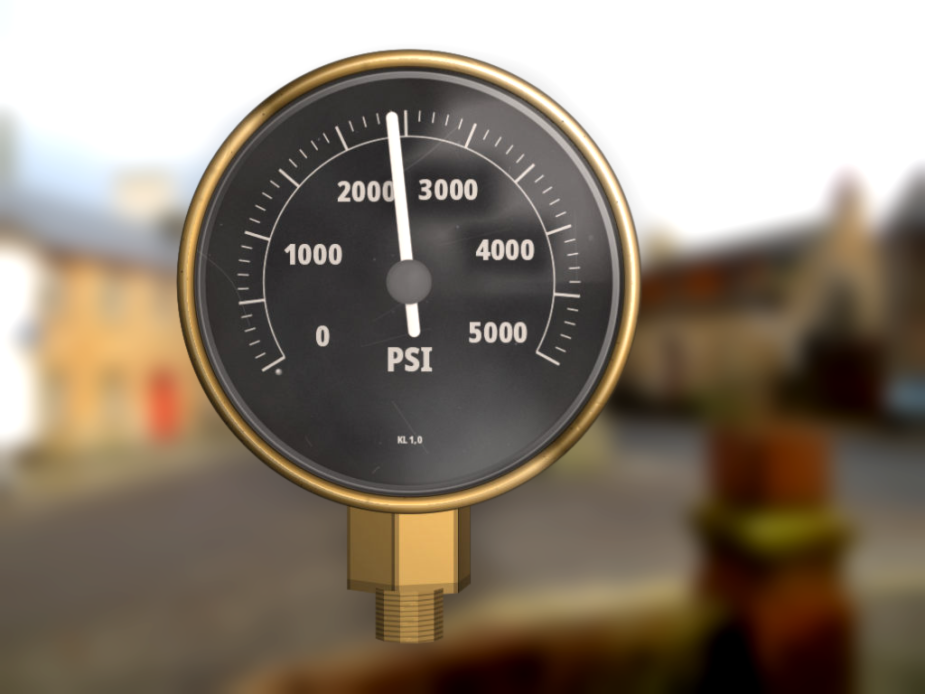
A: 2400; psi
